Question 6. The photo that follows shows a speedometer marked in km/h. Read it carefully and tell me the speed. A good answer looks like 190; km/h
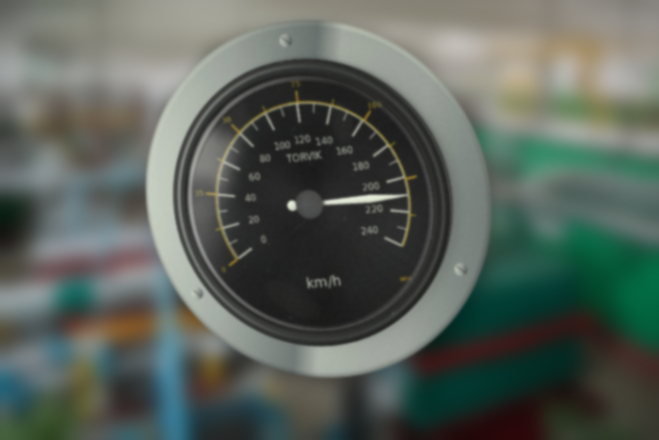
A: 210; km/h
